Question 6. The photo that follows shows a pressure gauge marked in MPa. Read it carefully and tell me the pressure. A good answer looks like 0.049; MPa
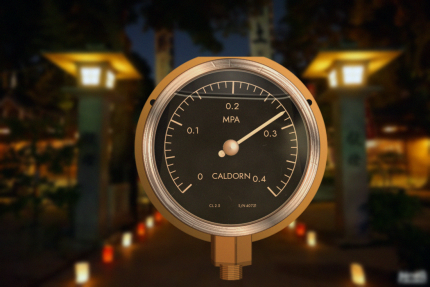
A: 0.28; MPa
